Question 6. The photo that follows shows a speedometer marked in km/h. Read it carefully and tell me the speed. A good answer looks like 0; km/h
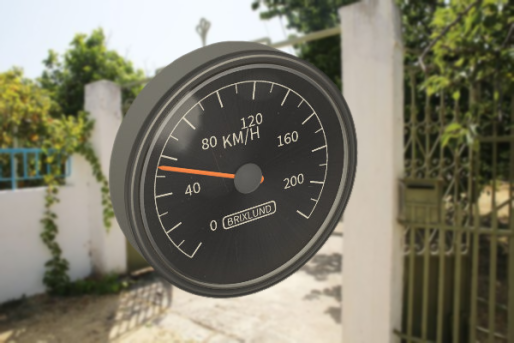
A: 55; km/h
